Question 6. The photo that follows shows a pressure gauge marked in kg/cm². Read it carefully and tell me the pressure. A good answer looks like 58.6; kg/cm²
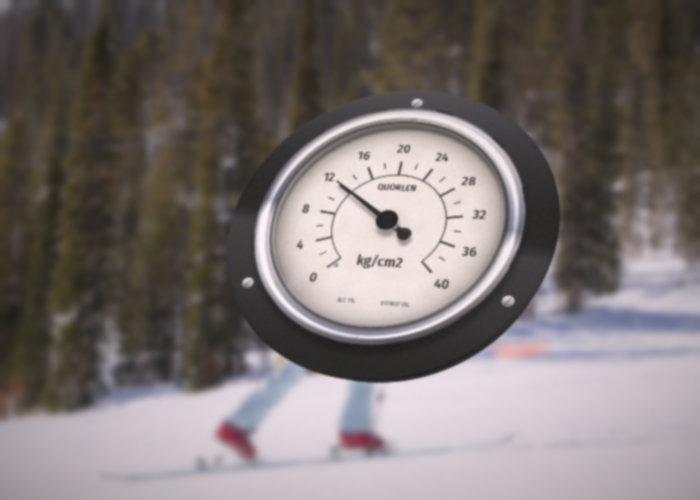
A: 12; kg/cm²
